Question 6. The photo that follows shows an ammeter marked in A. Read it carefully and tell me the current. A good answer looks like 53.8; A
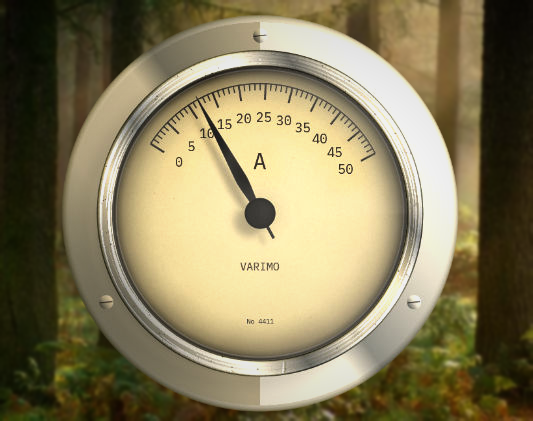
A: 12; A
